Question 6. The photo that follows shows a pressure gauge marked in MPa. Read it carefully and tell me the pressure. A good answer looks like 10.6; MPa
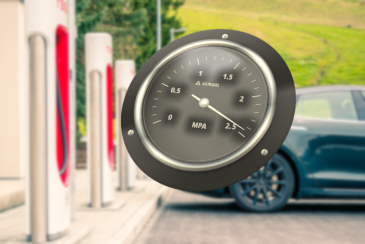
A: 2.45; MPa
